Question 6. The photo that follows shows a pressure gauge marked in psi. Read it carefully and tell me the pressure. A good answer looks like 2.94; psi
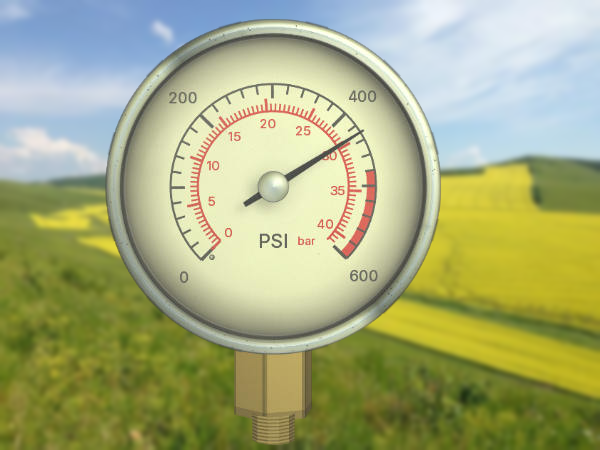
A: 430; psi
